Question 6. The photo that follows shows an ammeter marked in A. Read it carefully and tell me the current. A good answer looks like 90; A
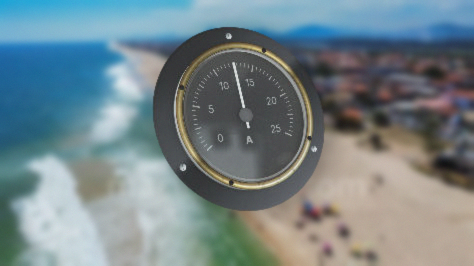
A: 12.5; A
